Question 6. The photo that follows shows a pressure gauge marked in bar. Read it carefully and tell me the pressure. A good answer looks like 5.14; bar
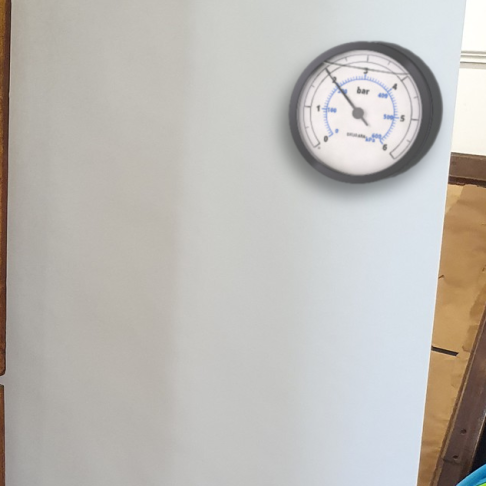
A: 2; bar
